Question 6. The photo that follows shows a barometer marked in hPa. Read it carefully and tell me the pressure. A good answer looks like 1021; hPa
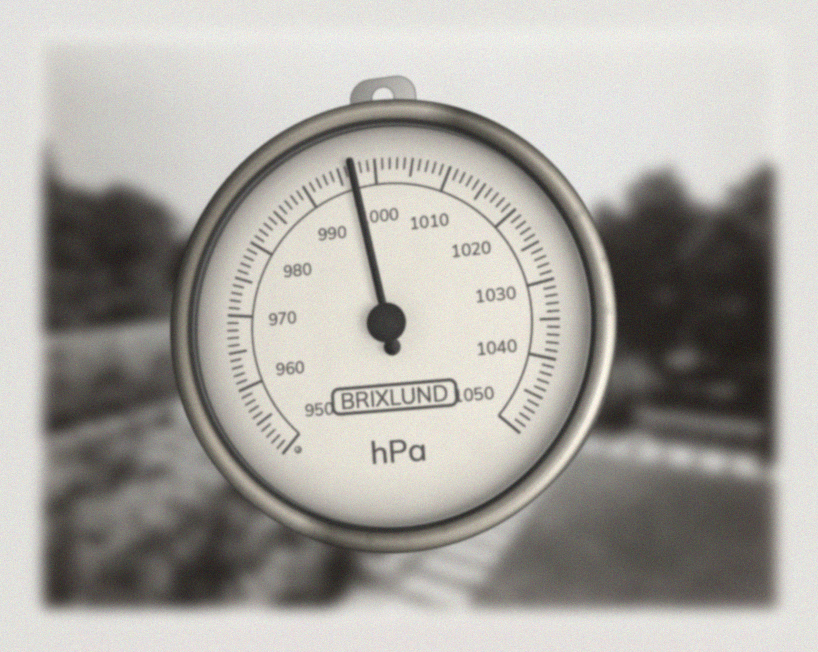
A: 997; hPa
